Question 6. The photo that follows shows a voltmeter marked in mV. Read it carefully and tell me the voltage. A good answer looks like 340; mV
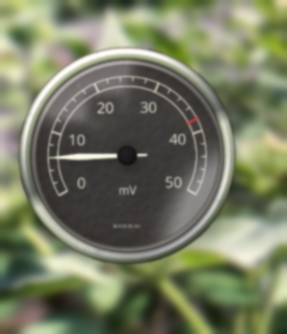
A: 6; mV
